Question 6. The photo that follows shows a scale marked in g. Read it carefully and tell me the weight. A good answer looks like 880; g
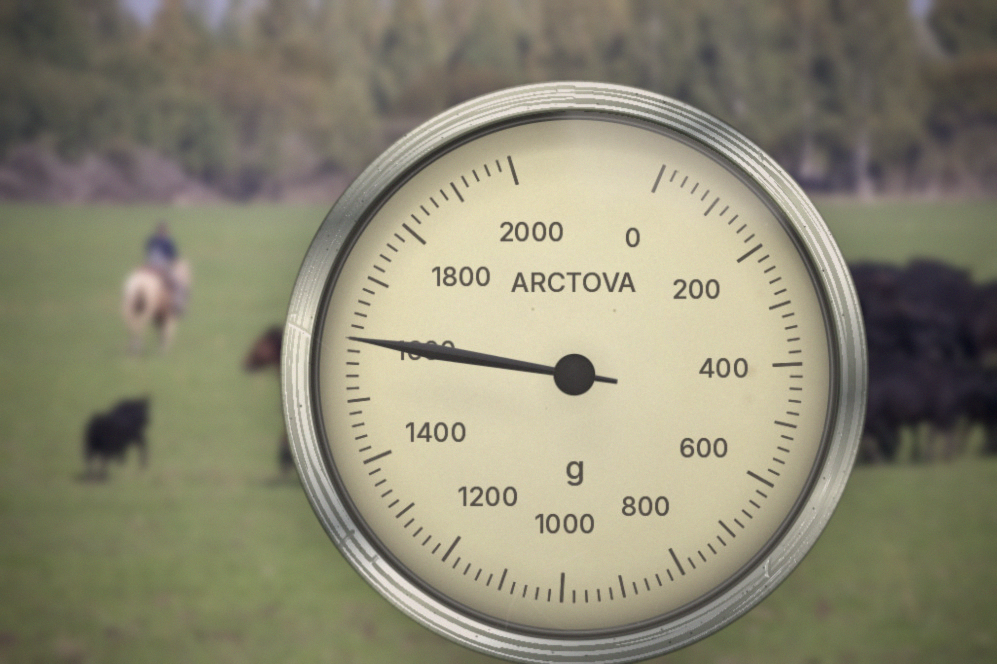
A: 1600; g
